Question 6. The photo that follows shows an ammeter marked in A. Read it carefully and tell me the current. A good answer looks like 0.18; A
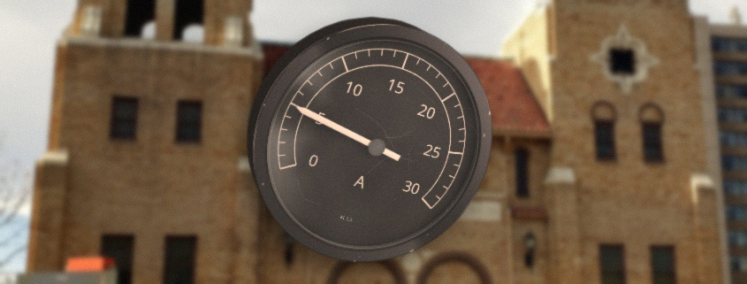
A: 5; A
